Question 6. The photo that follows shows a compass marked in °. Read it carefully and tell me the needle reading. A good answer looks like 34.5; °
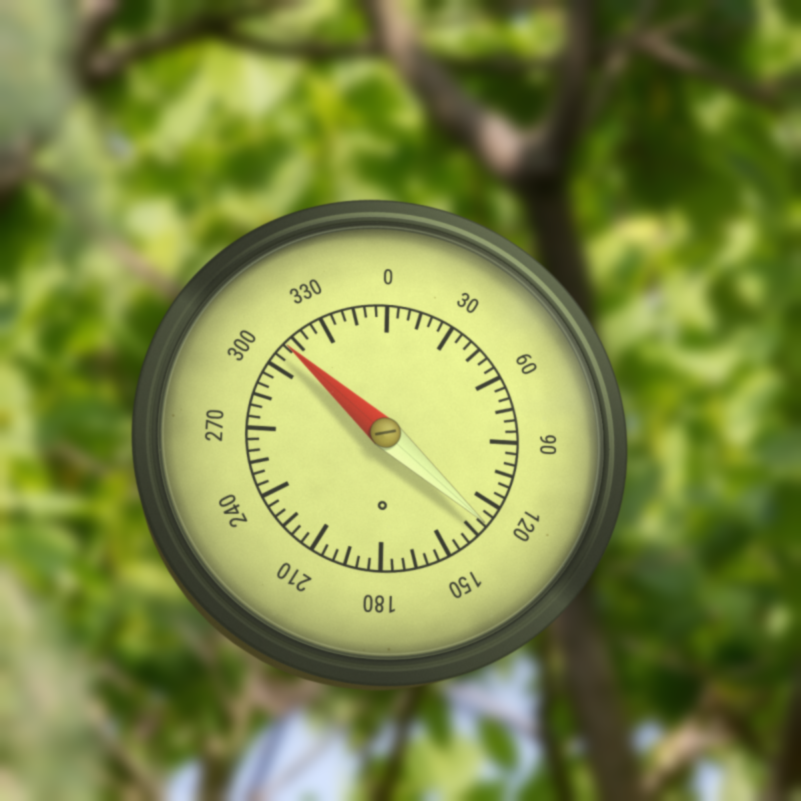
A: 310; °
